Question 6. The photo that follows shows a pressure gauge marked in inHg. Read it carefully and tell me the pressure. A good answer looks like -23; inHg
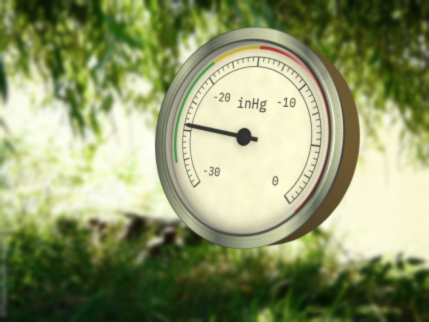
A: -24.5; inHg
